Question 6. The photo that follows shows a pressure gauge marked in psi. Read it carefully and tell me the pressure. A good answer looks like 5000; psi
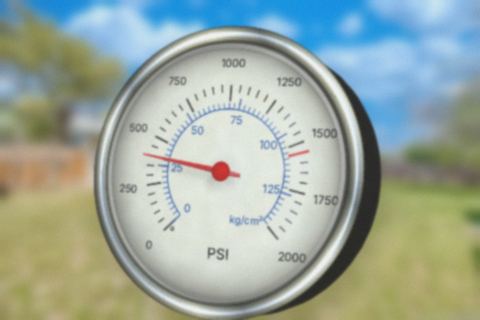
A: 400; psi
